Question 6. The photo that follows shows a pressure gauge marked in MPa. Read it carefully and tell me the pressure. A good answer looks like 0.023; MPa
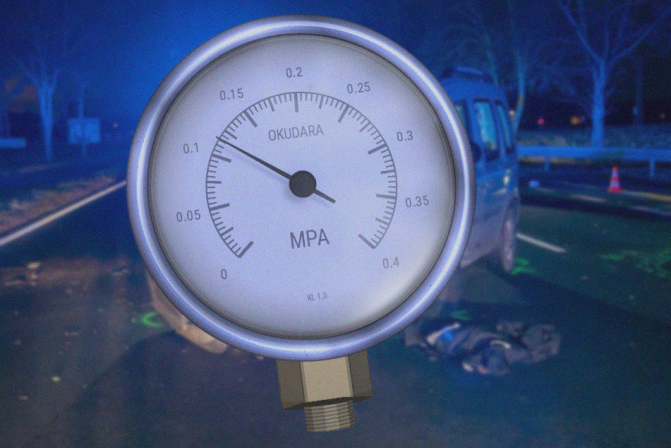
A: 0.115; MPa
